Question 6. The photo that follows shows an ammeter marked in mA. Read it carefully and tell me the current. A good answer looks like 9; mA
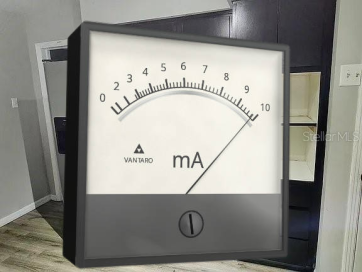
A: 9.8; mA
